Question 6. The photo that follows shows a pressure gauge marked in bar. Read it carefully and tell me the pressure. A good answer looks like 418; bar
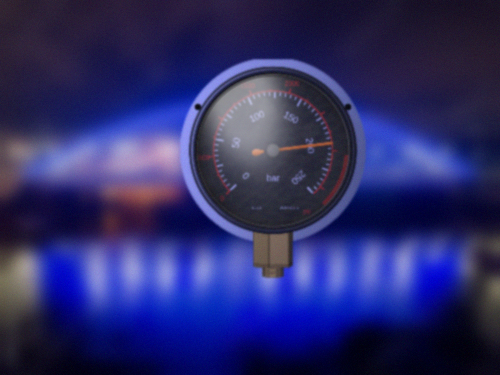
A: 200; bar
